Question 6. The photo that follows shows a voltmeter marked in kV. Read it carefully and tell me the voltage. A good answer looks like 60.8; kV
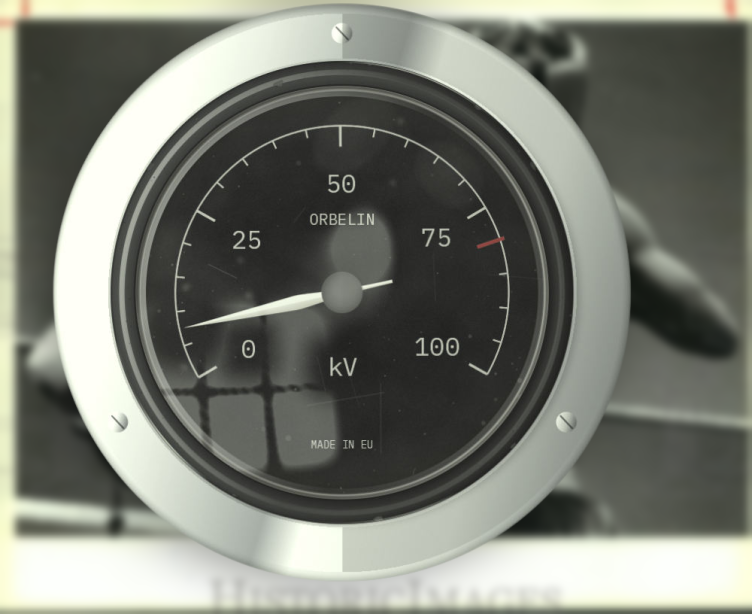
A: 7.5; kV
